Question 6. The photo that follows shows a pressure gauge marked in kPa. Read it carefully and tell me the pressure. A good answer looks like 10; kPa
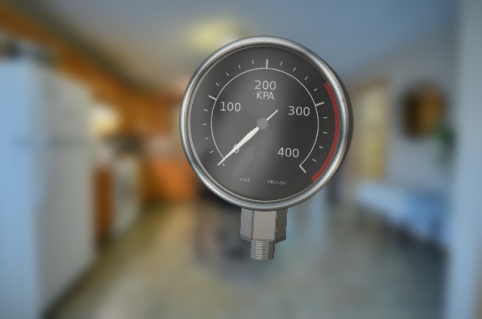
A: 0; kPa
